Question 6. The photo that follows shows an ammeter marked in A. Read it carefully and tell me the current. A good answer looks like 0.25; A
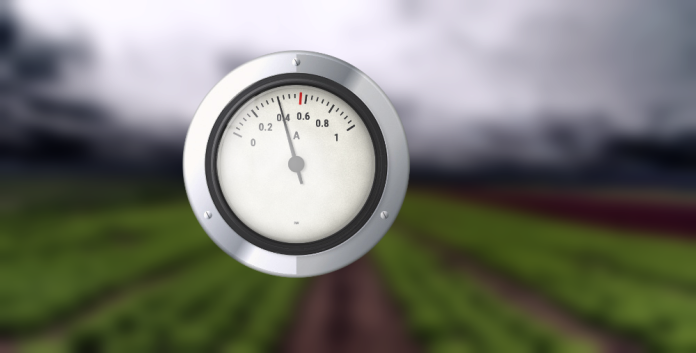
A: 0.4; A
